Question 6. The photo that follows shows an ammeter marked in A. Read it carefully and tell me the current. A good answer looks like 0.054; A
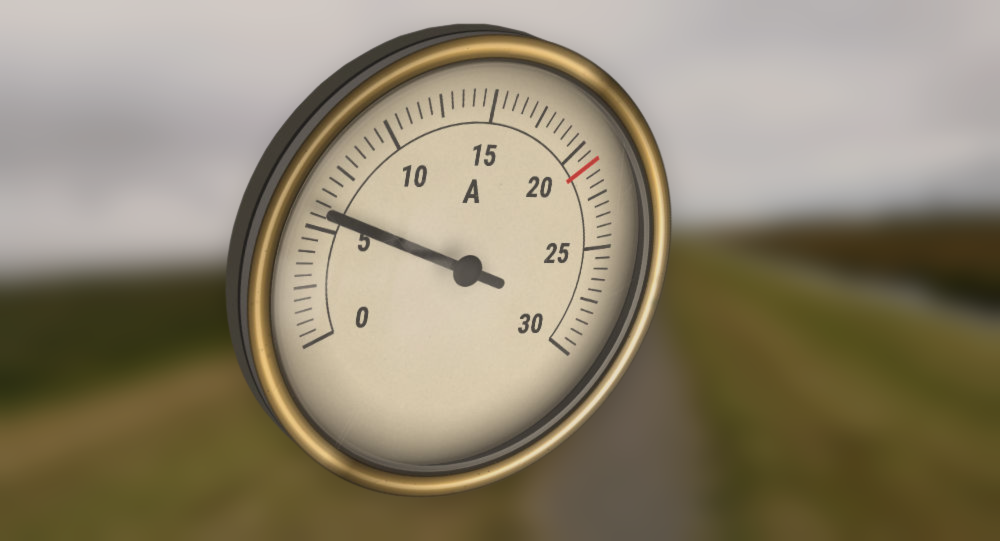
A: 5.75; A
